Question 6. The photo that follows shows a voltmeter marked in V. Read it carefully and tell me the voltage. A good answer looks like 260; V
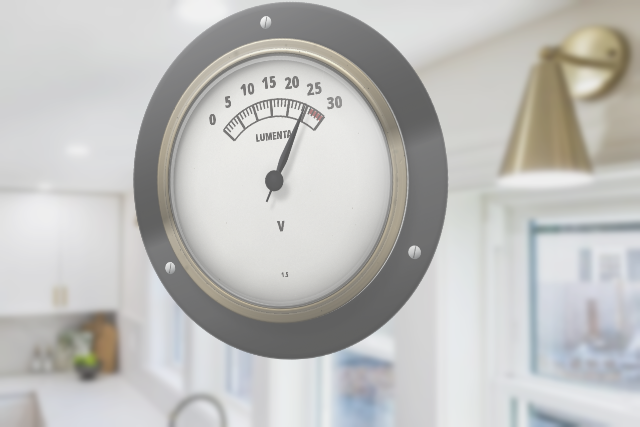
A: 25; V
